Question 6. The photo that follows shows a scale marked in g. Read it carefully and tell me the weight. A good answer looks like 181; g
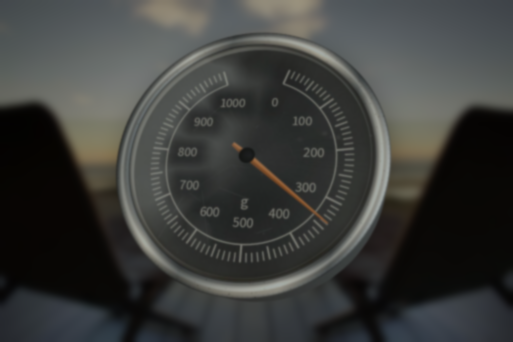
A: 340; g
